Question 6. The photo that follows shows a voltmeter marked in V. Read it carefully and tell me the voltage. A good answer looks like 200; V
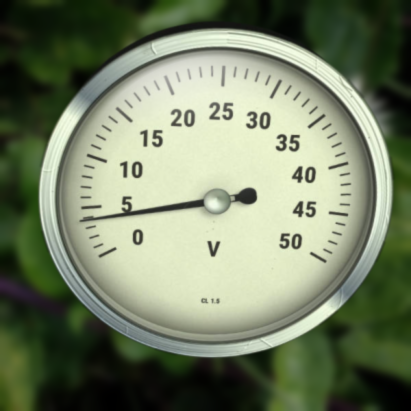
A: 4; V
